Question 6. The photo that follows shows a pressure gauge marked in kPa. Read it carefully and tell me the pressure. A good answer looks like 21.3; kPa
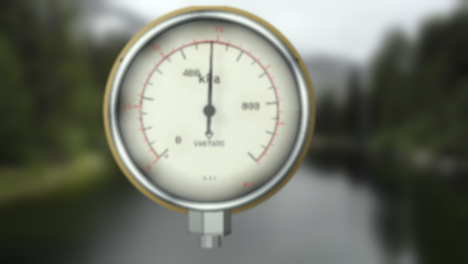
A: 500; kPa
